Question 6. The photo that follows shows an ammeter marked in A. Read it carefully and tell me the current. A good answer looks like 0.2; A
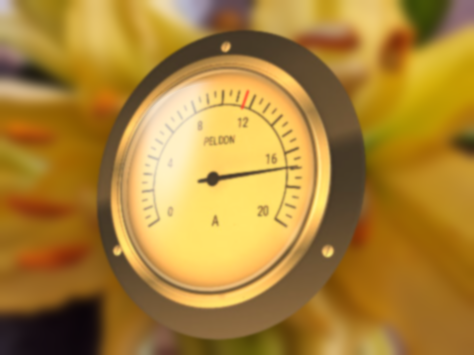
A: 17; A
